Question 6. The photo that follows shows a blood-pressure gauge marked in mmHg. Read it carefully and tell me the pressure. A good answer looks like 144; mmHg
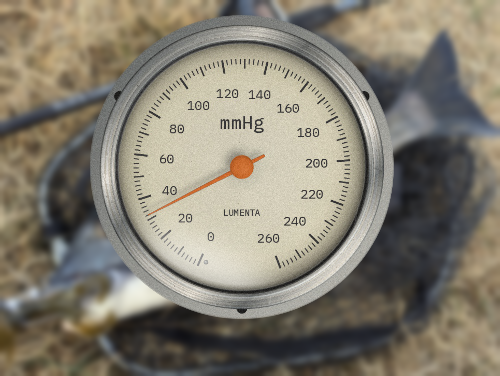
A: 32; mmHg
